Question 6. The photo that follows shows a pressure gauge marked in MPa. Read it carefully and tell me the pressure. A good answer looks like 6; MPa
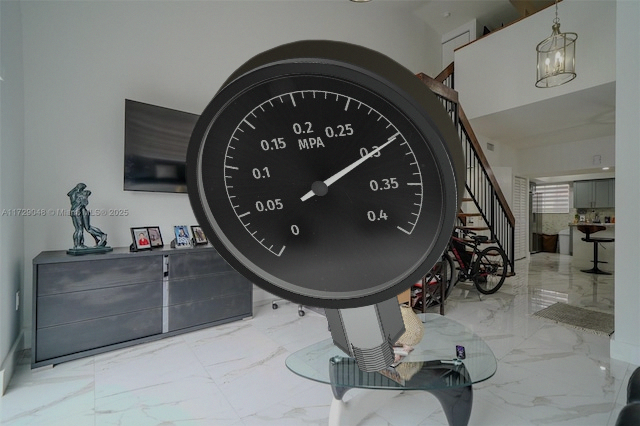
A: 0.3; MPa
